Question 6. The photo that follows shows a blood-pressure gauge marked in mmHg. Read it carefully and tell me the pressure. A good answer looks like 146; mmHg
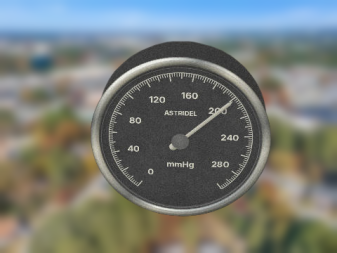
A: 200; mmHg
